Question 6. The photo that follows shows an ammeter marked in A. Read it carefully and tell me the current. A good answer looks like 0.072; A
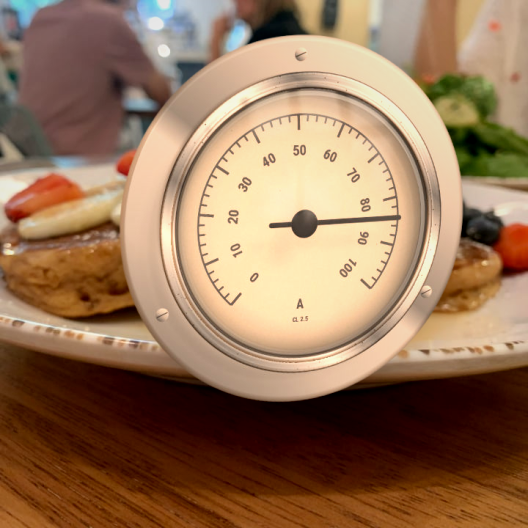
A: 84; A
